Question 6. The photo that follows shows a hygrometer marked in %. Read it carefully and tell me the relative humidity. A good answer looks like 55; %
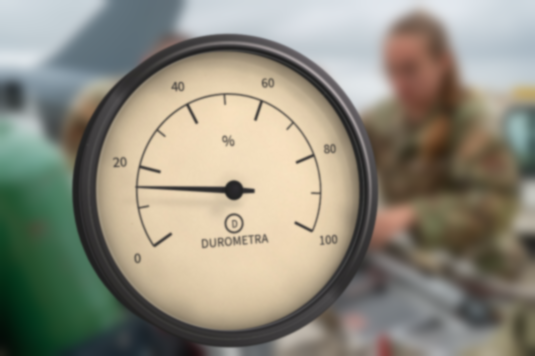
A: 15; %
